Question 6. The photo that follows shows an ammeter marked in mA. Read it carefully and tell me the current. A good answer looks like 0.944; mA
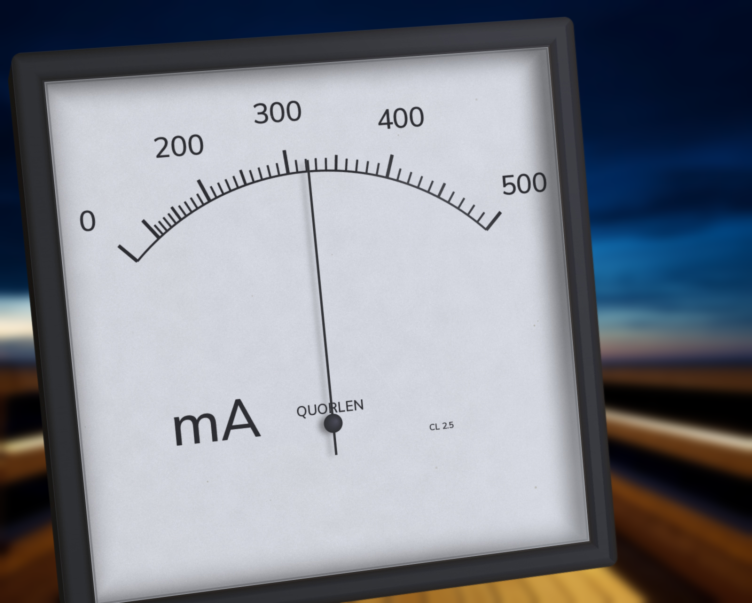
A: 320; mA
